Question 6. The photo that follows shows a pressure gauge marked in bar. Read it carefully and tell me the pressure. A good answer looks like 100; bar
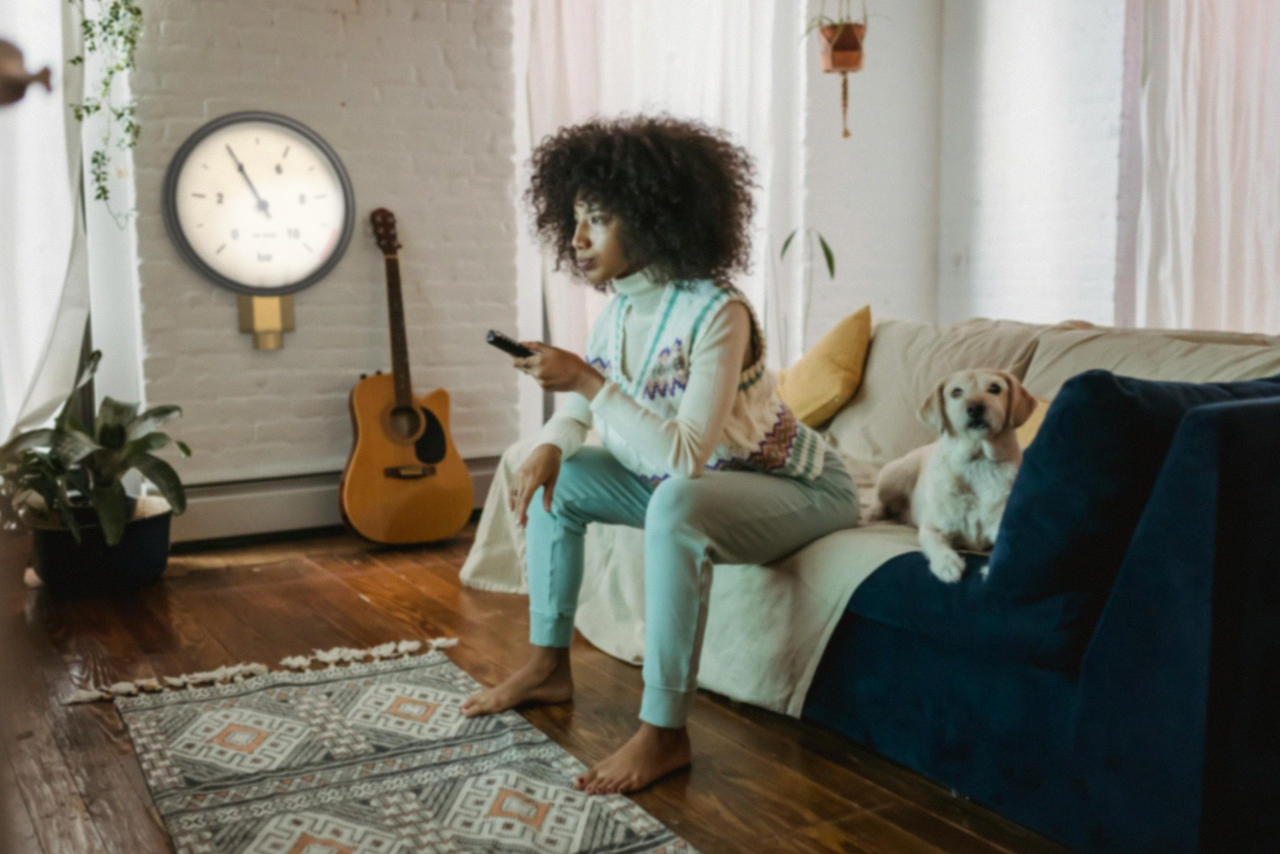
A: 4; bar
